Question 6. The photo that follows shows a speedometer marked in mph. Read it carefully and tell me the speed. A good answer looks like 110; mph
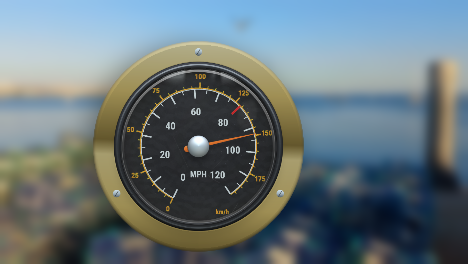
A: 92.5; mph
